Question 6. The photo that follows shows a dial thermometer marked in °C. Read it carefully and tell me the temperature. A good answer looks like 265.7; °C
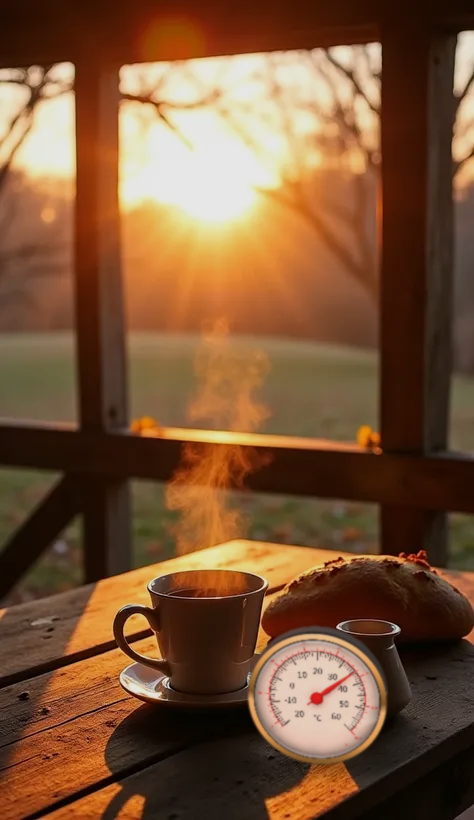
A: 35; °C
